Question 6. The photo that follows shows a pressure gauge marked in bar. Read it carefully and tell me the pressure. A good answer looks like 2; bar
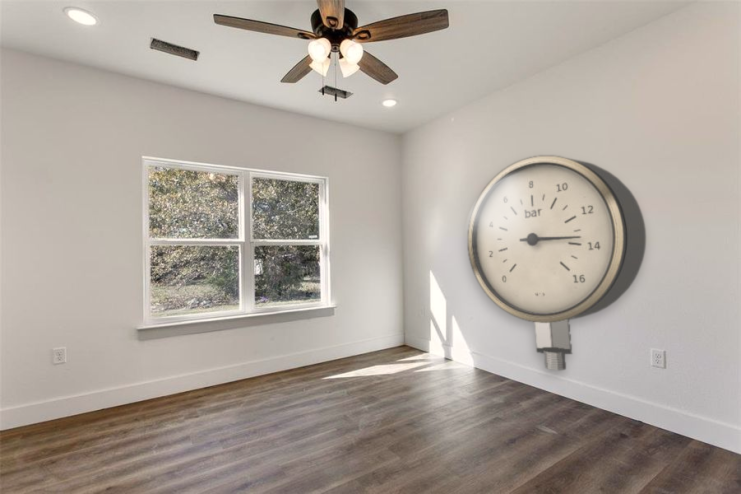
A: 13.5; bar
